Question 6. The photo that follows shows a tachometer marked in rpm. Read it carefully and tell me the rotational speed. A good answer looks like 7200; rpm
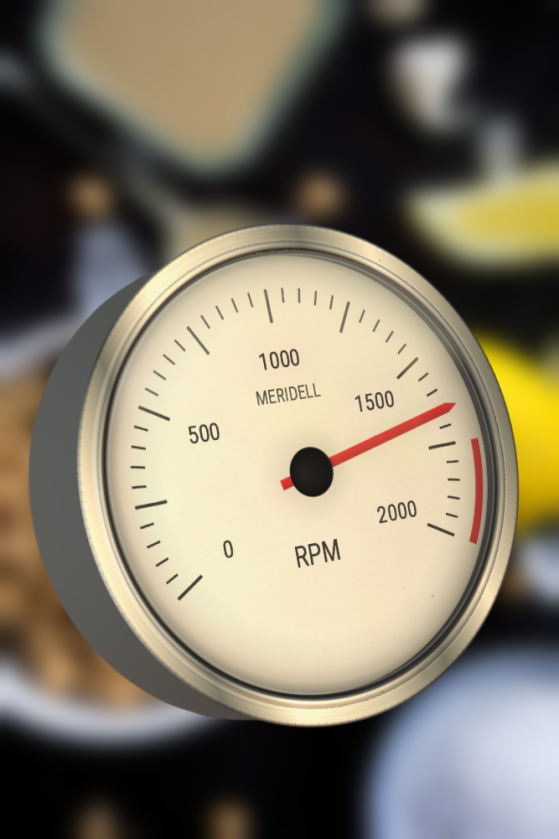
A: 1650; rpm
